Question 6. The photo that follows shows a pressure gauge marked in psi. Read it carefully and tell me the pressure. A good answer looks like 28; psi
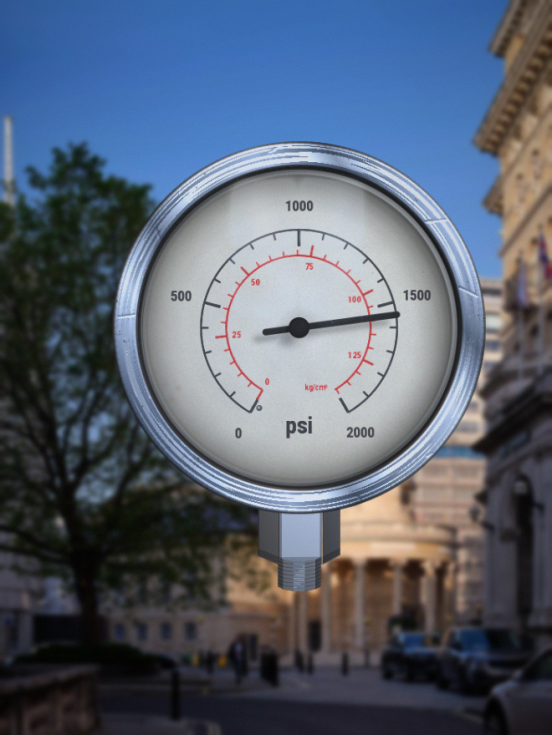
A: 1550; psi
